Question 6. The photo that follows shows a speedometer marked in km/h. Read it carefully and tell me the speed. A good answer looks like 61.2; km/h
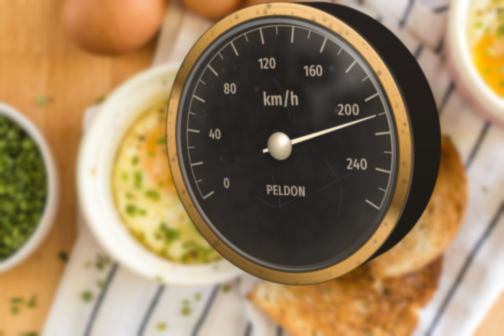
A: 210; km/h
